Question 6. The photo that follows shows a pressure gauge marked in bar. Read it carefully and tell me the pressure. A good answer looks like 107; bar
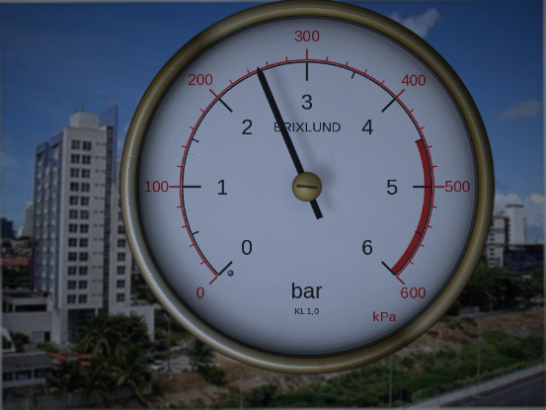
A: 2.5; bar
